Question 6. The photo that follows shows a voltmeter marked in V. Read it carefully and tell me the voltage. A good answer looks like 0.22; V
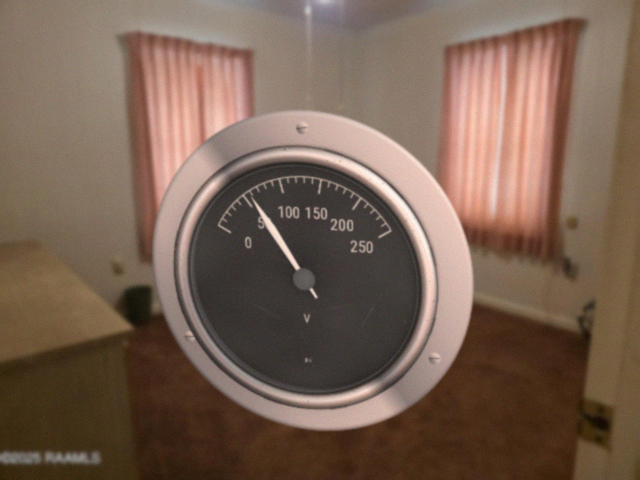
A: 60; V
